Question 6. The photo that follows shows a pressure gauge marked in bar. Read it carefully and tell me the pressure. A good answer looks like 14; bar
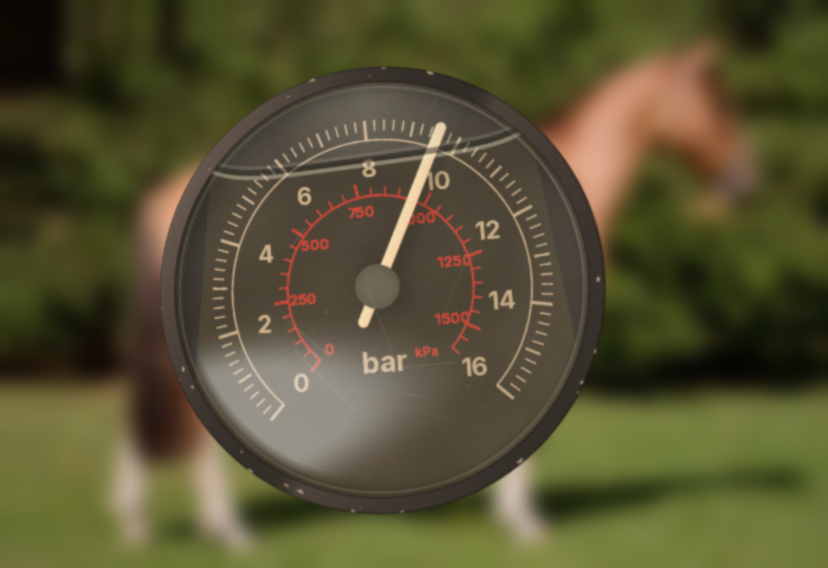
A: 9.6; bar
